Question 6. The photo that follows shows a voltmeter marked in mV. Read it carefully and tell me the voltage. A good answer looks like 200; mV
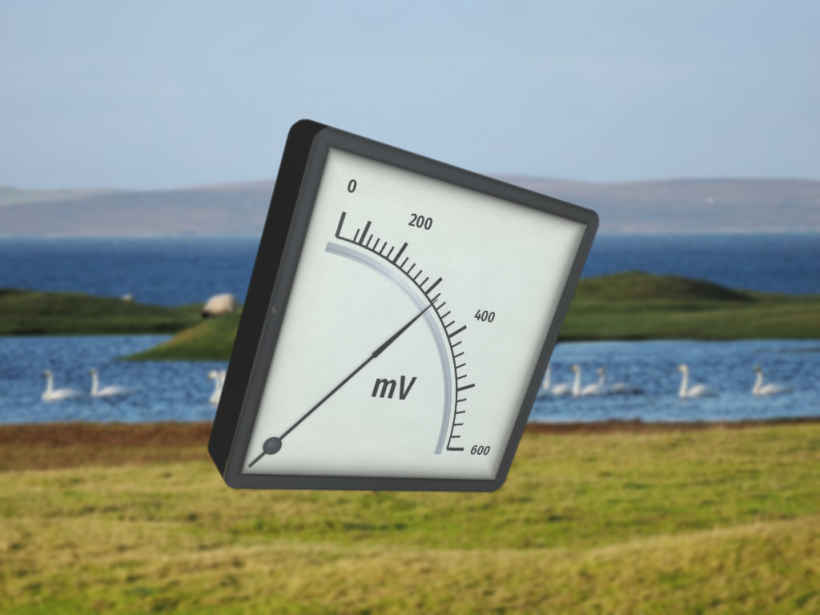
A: 320; mV
